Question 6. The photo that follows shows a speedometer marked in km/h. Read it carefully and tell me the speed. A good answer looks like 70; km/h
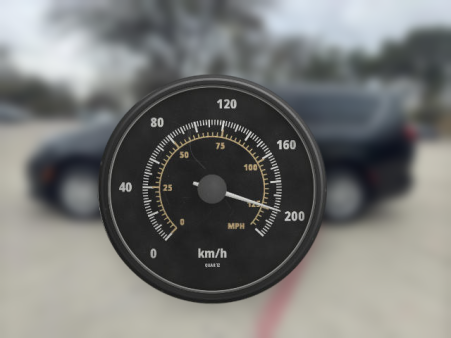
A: 200; km/h
